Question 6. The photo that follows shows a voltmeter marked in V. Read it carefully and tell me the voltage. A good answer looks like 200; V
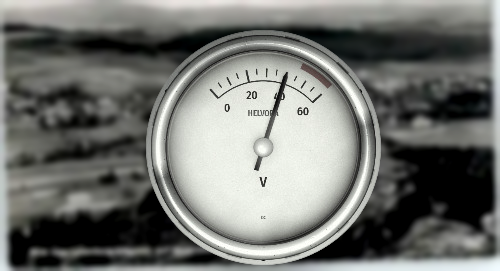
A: 40; V
